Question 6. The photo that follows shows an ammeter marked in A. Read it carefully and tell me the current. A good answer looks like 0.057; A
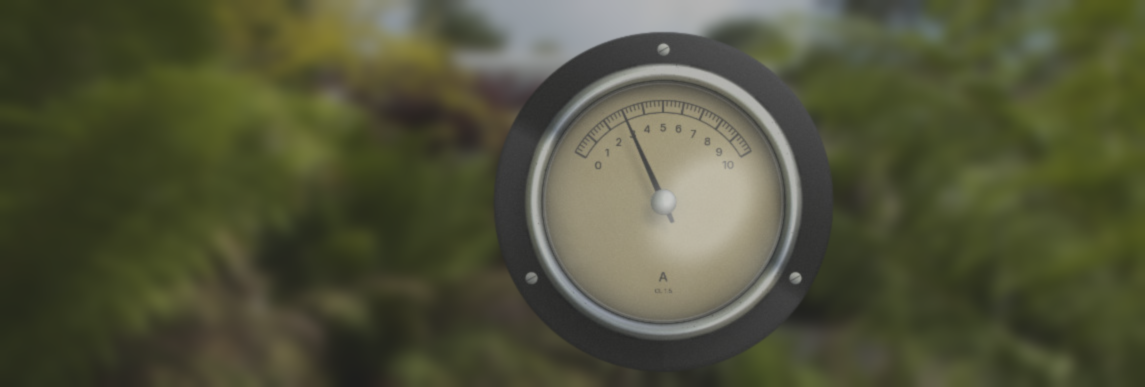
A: 3; A
